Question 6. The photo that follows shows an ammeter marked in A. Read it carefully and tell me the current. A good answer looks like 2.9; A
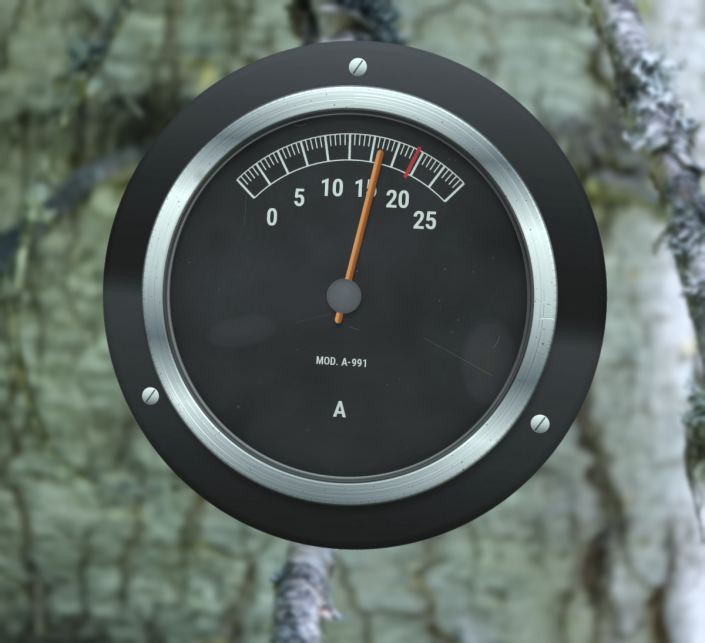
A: 16; A
